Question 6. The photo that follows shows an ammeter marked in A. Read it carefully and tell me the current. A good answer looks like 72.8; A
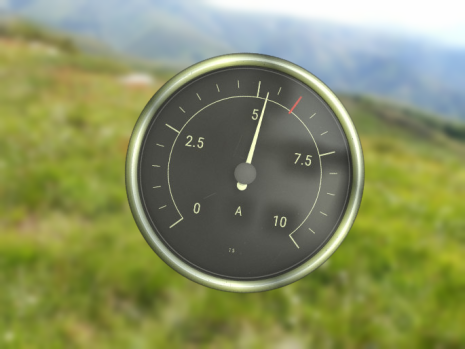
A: 5.25; A
